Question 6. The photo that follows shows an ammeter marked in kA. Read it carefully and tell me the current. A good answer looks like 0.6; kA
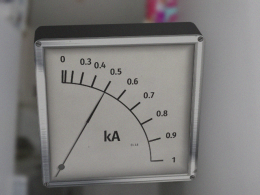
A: 0.5; kA
